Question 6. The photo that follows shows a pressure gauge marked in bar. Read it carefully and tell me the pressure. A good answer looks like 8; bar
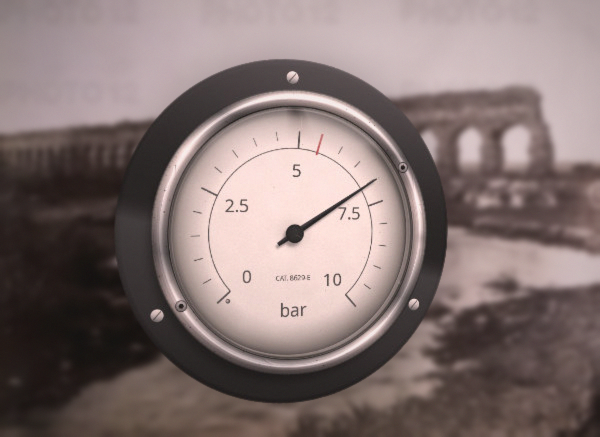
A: 7; bar
